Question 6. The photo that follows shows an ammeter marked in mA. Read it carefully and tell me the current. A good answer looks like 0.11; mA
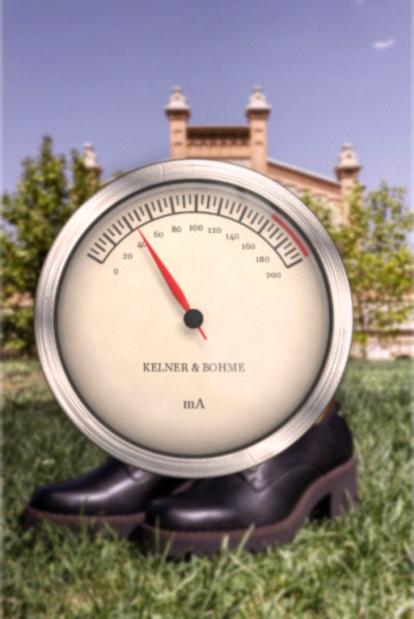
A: 45; mA
